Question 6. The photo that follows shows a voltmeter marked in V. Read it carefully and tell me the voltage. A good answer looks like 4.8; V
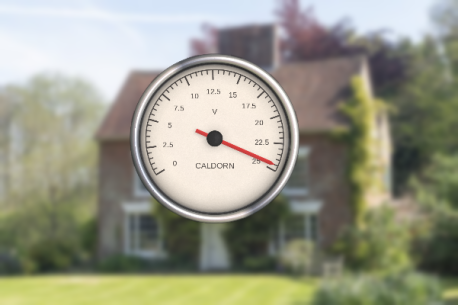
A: 24.5; V
